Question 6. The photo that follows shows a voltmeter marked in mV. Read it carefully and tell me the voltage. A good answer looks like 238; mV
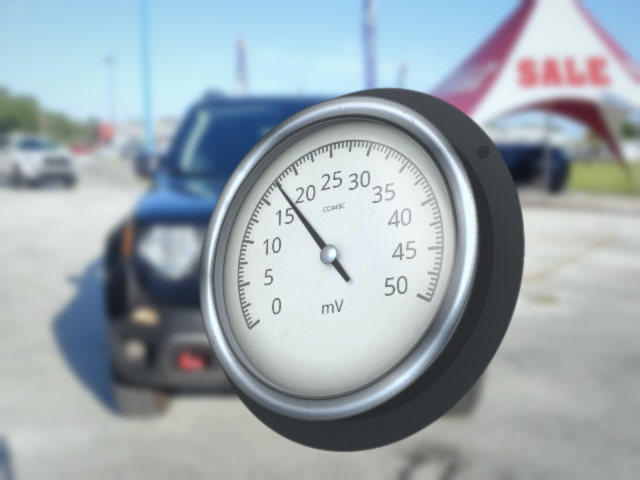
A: 17.5; mV
